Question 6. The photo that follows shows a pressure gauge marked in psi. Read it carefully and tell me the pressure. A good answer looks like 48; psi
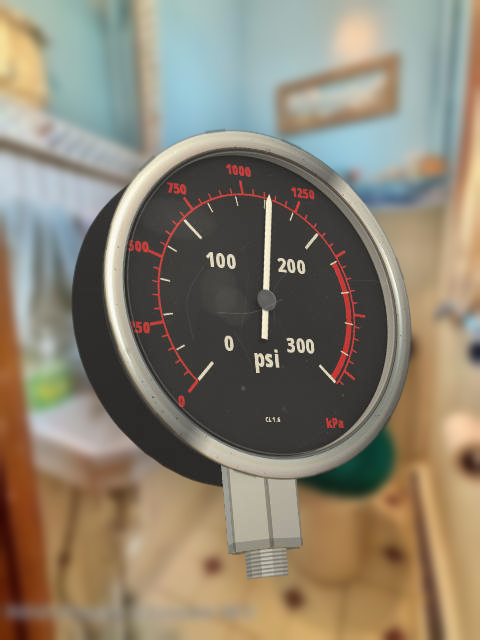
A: 160; psi
